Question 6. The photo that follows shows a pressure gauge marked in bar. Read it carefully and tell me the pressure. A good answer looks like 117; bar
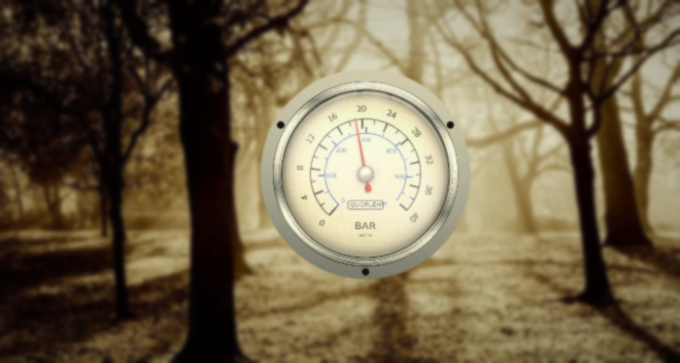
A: 19; bar
